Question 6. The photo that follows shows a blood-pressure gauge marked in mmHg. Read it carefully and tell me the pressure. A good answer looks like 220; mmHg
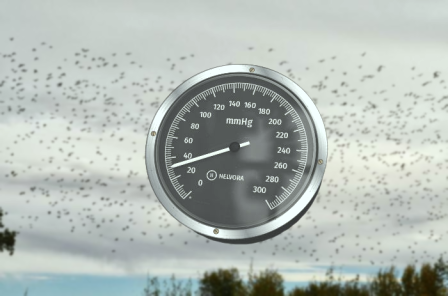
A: 30; mmHg
